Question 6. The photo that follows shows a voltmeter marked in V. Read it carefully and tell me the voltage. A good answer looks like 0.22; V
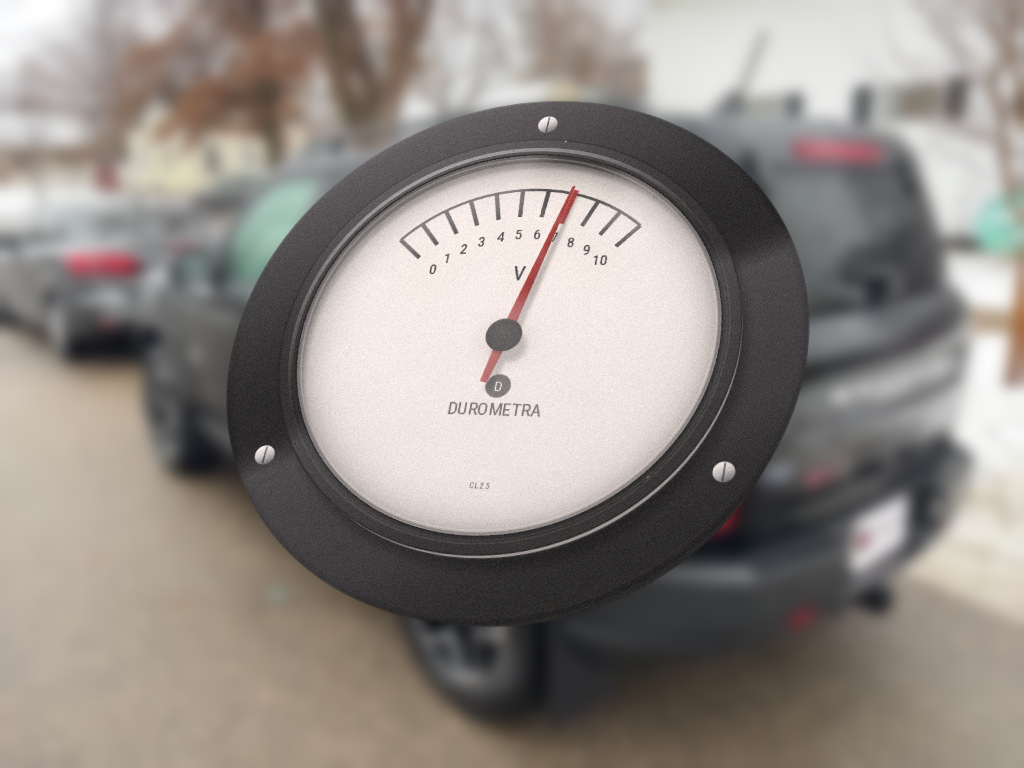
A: 7; V
